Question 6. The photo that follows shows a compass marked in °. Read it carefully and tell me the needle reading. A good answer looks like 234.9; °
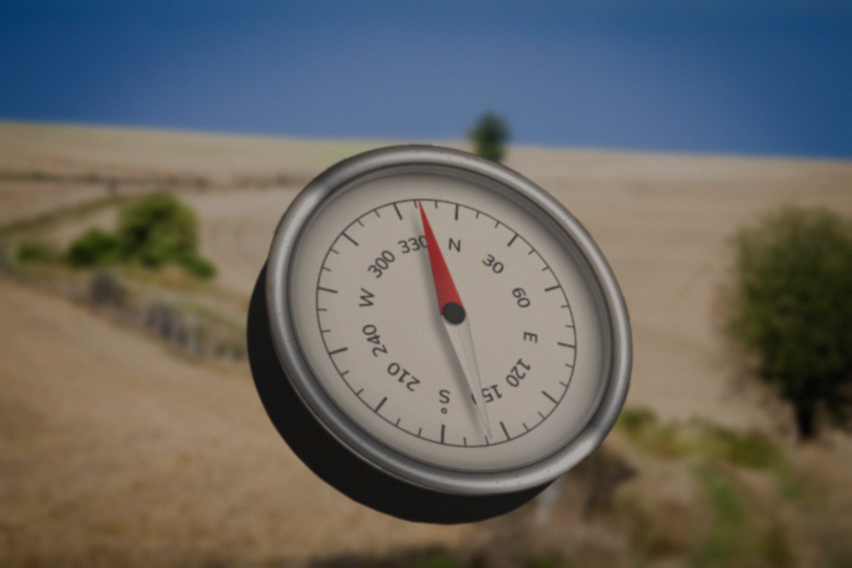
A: 340; °
